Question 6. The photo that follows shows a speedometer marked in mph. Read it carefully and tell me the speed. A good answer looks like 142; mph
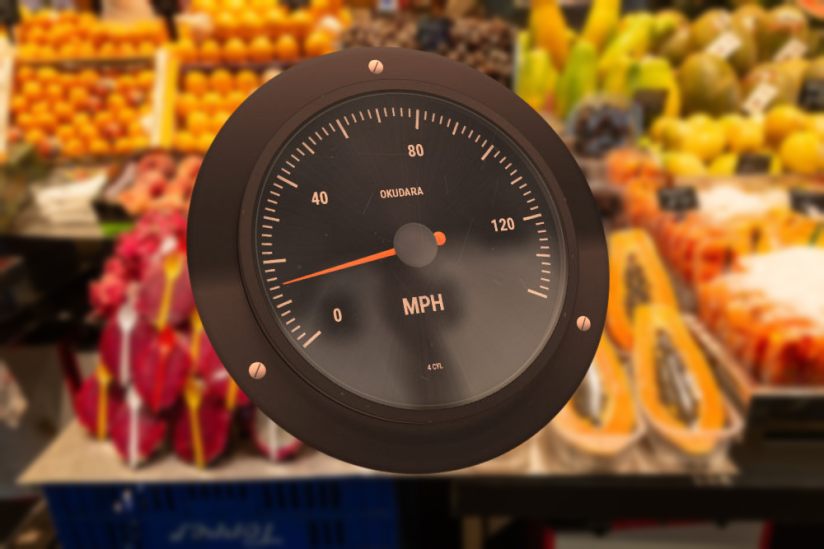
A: 14; mph
